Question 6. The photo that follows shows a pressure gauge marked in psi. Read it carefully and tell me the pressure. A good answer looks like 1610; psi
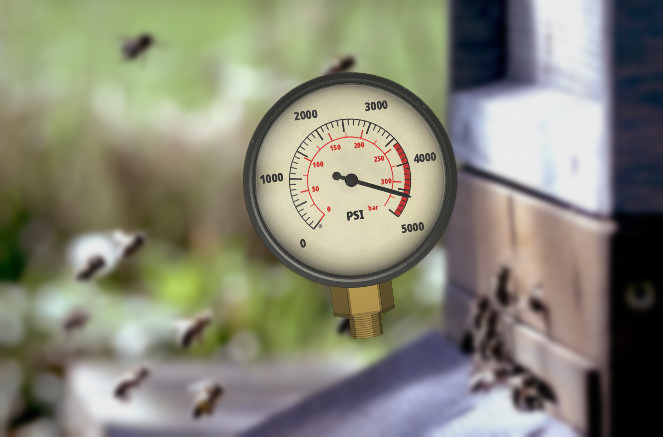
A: 4600; psi
